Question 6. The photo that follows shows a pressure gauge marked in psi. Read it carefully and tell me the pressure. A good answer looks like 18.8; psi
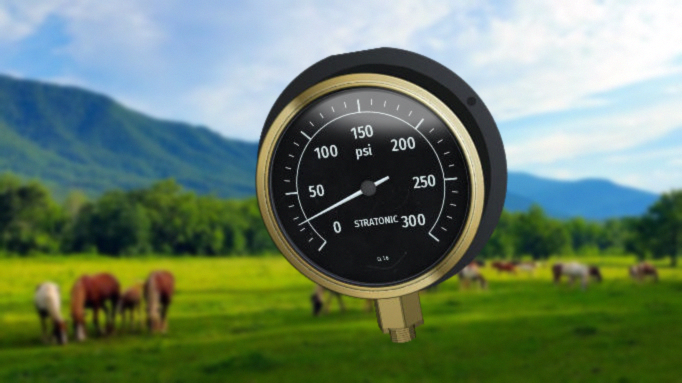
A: 25; psi
